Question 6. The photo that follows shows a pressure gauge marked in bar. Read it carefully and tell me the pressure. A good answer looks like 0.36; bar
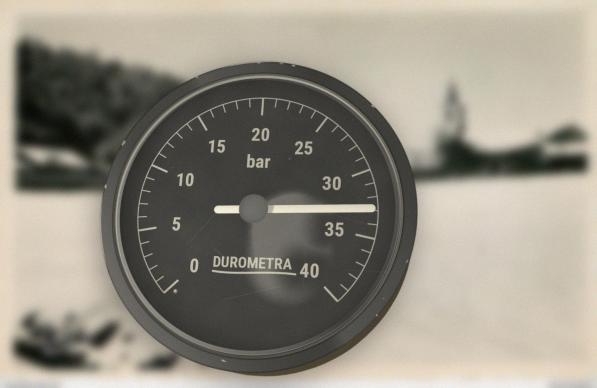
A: 33; bar
